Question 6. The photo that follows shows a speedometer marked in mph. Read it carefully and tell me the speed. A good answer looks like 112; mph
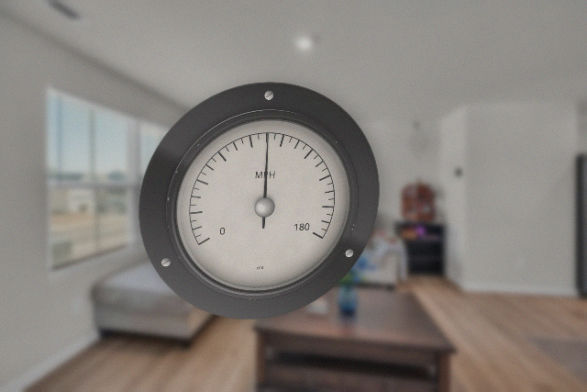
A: 90; mph
